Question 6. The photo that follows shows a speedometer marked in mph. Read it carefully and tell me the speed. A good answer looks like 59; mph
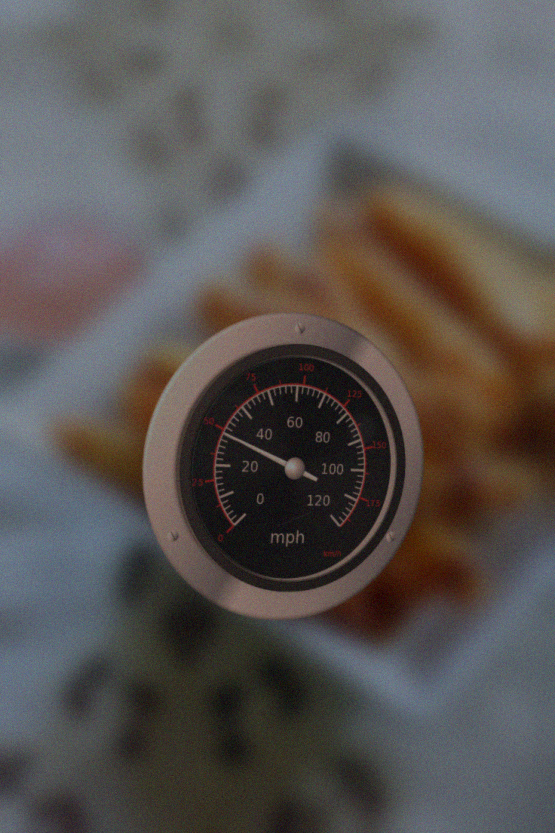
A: 30; mph
